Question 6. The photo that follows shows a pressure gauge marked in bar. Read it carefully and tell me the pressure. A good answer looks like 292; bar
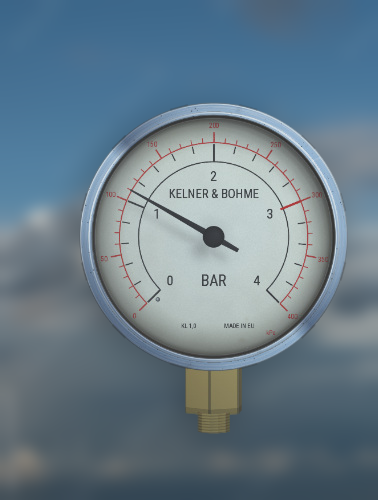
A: 1.1; bar
